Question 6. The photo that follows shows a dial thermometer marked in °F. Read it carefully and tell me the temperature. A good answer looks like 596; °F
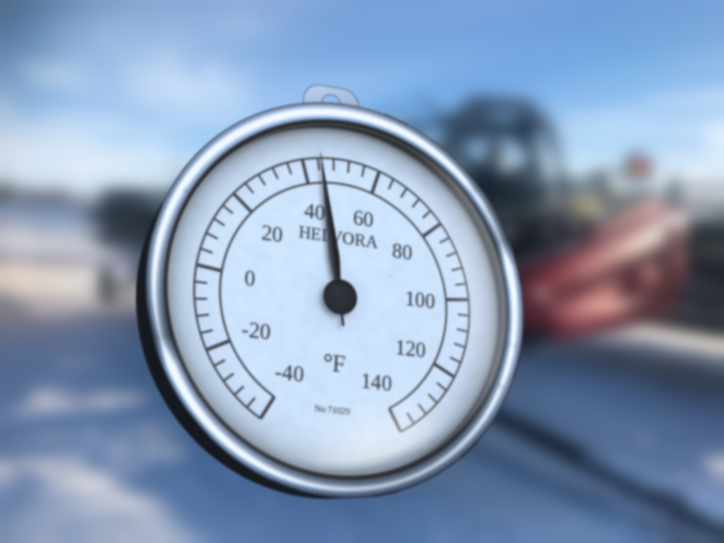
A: 44; °F
